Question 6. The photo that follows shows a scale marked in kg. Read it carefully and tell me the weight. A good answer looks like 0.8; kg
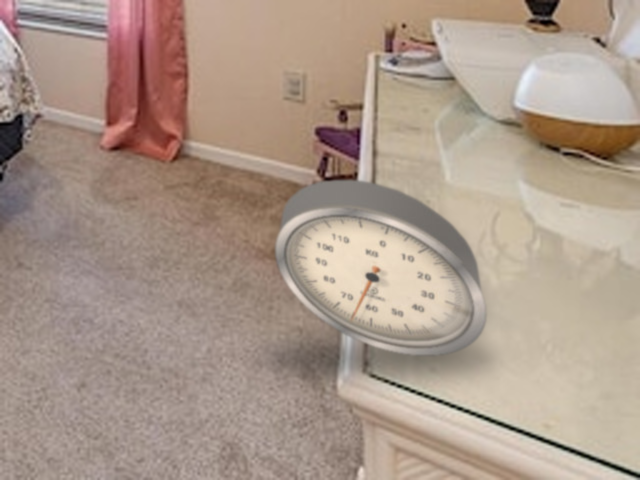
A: 65; kg
